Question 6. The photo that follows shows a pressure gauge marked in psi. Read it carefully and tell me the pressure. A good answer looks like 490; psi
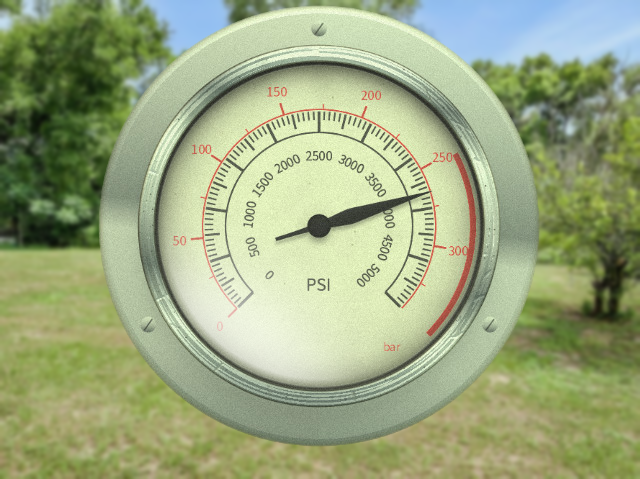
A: 3850; psi
